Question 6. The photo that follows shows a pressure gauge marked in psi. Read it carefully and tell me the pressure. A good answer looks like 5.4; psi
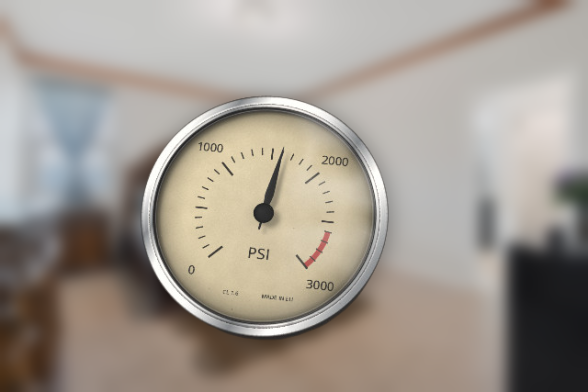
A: 1600; psi
